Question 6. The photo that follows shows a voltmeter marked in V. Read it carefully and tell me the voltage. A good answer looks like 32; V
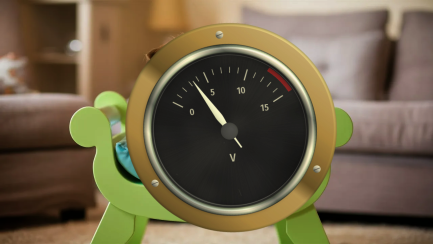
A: 3.5; V
